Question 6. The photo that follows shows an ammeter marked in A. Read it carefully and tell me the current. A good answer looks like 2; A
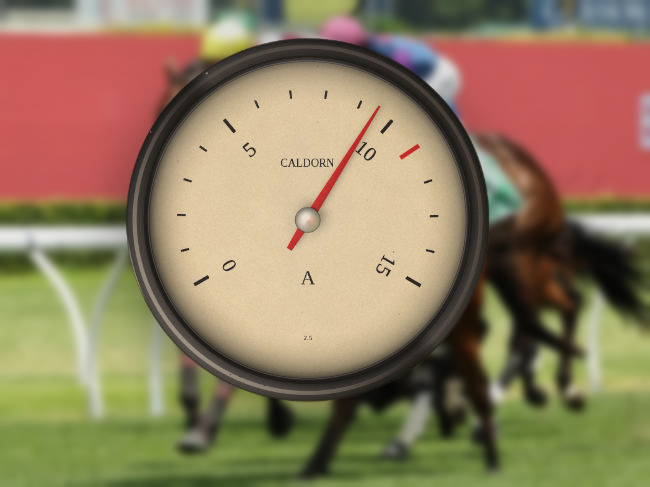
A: 9.5; A
